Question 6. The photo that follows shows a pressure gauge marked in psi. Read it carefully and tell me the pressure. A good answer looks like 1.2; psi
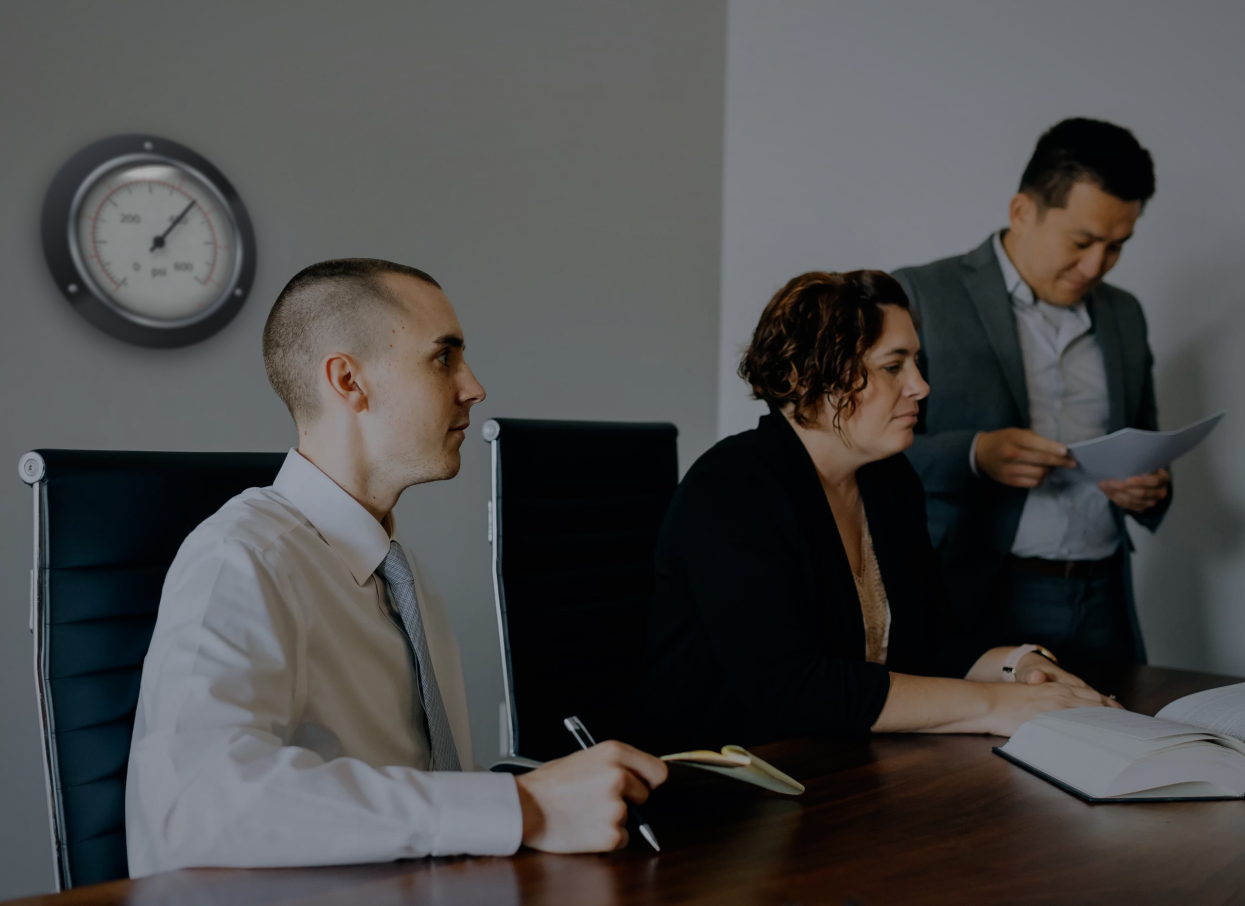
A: 400; psi
